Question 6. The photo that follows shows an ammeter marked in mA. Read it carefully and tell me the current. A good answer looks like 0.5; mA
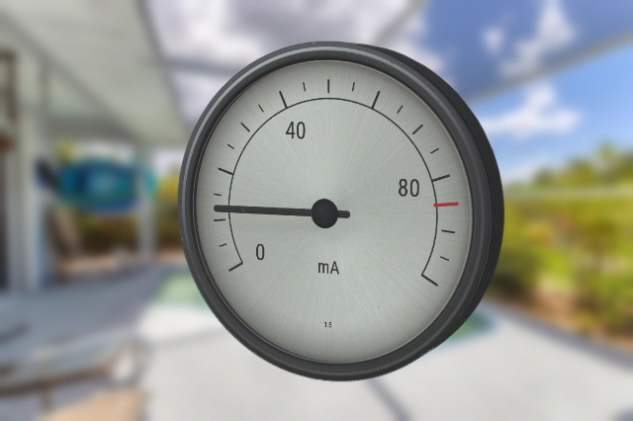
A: 12.5; mA
